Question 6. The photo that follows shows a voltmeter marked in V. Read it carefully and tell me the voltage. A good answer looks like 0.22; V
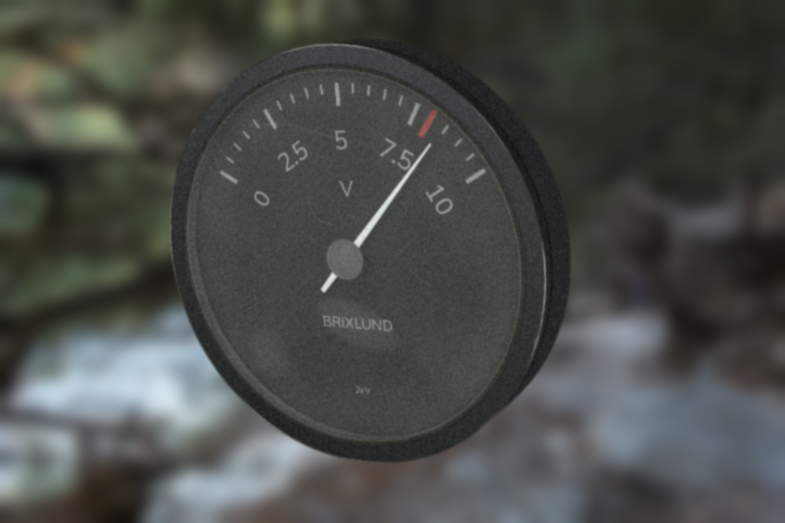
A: 8.5; V
